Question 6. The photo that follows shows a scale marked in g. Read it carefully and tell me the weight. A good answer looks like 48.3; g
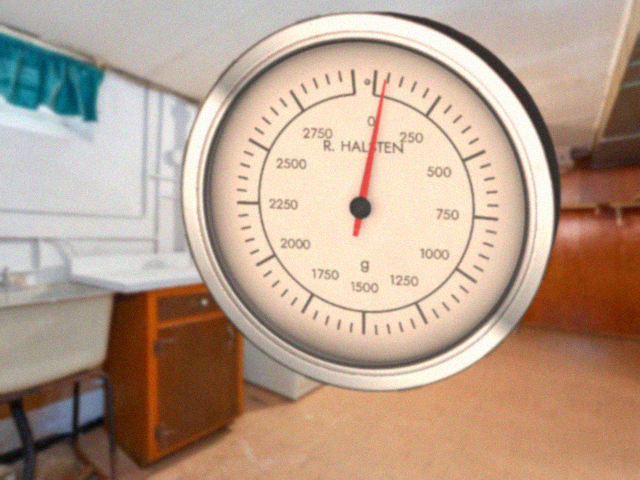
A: 50; g
